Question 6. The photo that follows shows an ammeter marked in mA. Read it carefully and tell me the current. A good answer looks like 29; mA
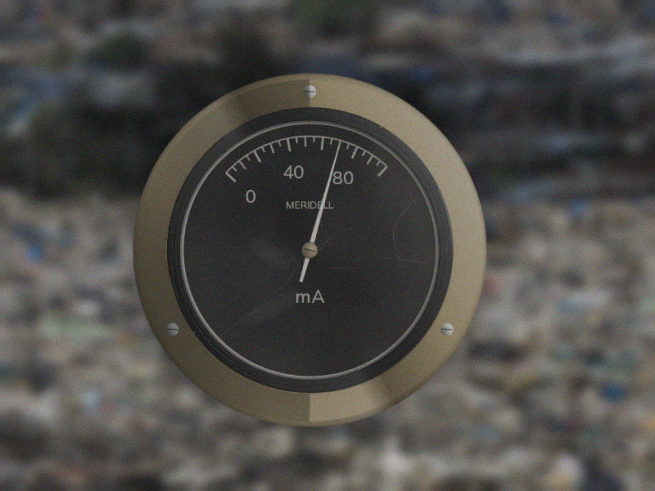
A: 70; mA
